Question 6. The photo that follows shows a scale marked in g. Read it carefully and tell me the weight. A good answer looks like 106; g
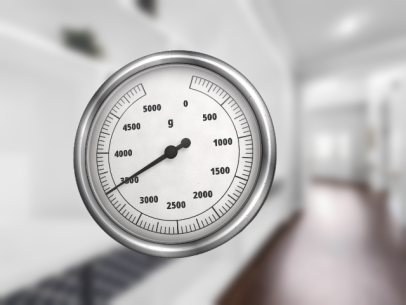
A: 3500; g
